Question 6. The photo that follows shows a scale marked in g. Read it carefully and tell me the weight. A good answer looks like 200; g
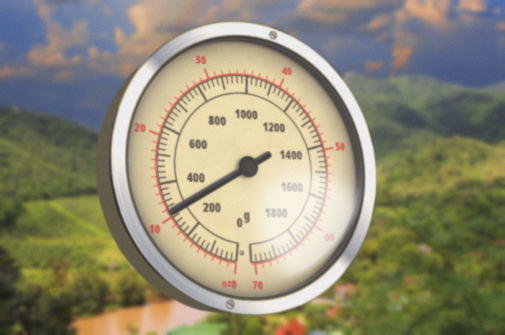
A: 300; g
